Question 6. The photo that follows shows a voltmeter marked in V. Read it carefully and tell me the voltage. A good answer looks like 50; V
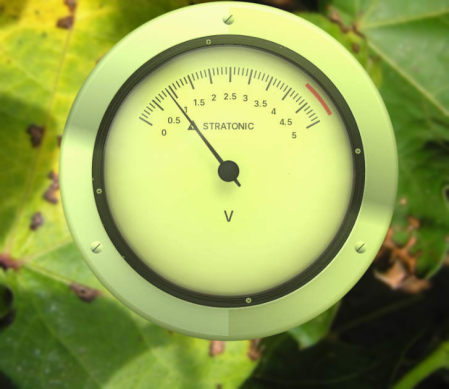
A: 0.9; V
